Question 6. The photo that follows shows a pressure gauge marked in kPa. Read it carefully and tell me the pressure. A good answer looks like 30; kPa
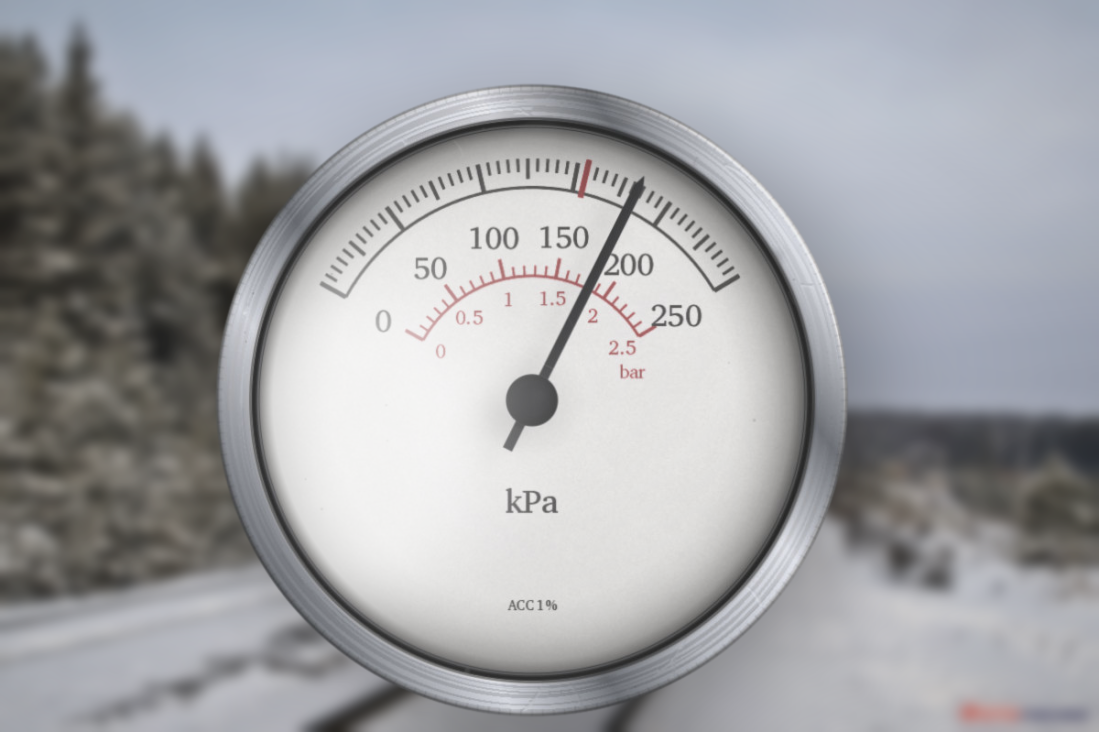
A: 182.5; kPa
